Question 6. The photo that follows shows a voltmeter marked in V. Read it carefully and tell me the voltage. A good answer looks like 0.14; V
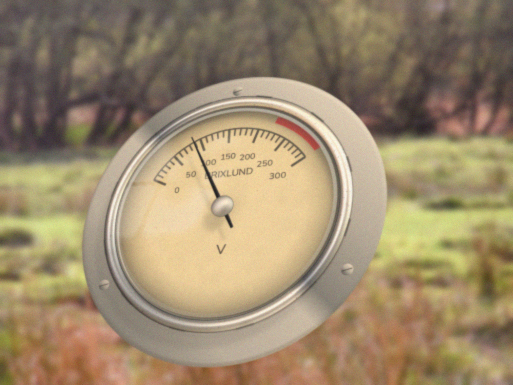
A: 90; V
